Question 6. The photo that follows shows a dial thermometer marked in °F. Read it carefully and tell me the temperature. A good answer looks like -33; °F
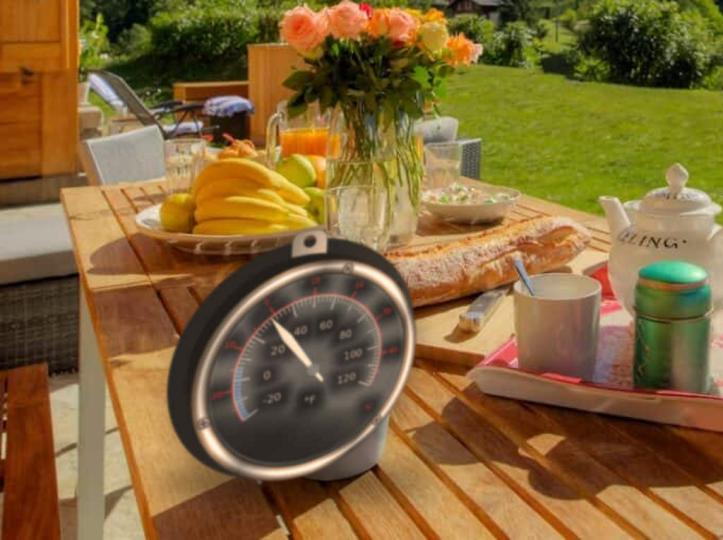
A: 30; °F
